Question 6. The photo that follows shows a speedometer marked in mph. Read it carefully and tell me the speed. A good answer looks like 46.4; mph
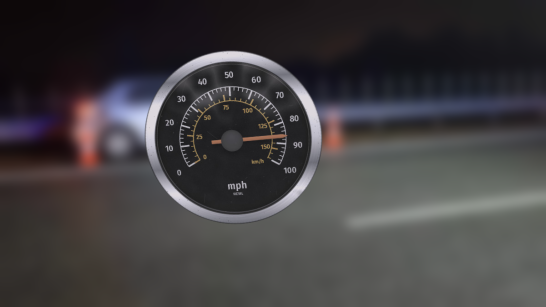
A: 86; mph
